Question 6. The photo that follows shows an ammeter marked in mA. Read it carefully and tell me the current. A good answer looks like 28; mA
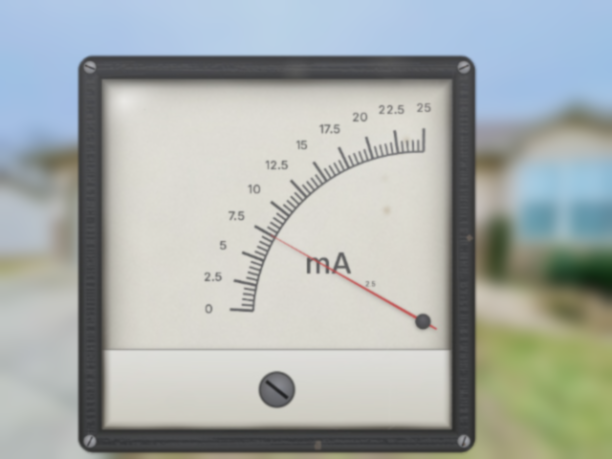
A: 7.5; mA
